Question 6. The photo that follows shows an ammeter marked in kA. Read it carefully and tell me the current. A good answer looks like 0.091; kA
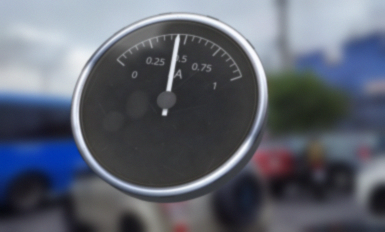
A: 0.45; kA
